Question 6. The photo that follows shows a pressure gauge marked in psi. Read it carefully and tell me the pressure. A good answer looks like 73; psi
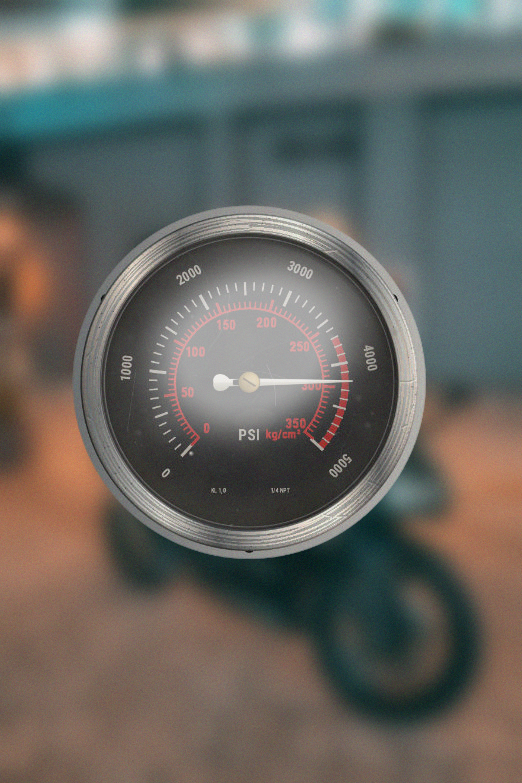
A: 4200; psi
